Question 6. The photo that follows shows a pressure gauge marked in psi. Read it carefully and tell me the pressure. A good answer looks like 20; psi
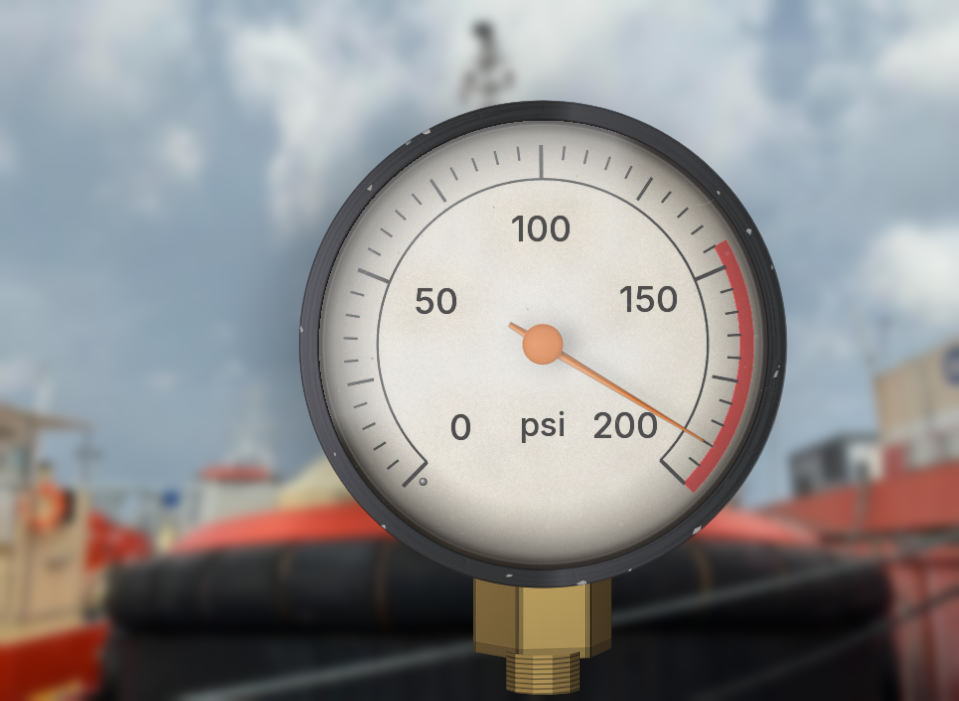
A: 190; psi
